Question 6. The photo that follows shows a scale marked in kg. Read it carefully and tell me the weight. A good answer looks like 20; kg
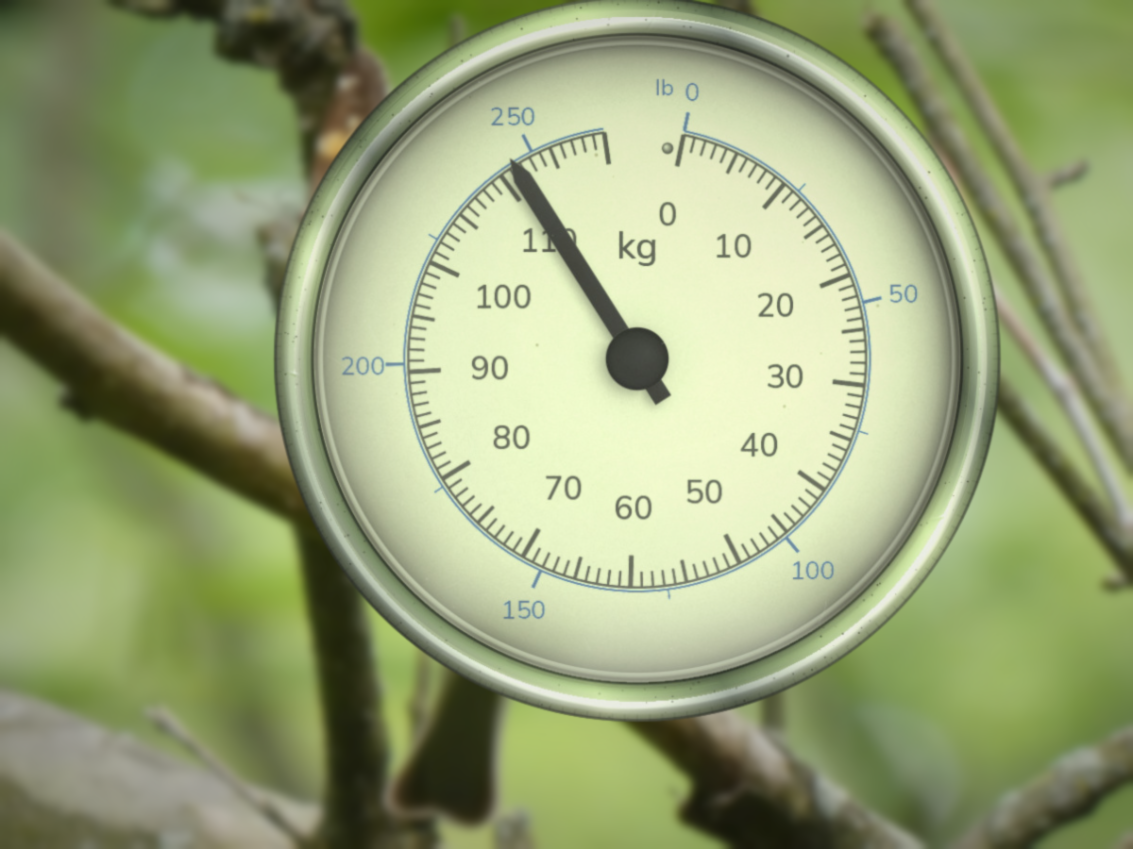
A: 111.5; kg
